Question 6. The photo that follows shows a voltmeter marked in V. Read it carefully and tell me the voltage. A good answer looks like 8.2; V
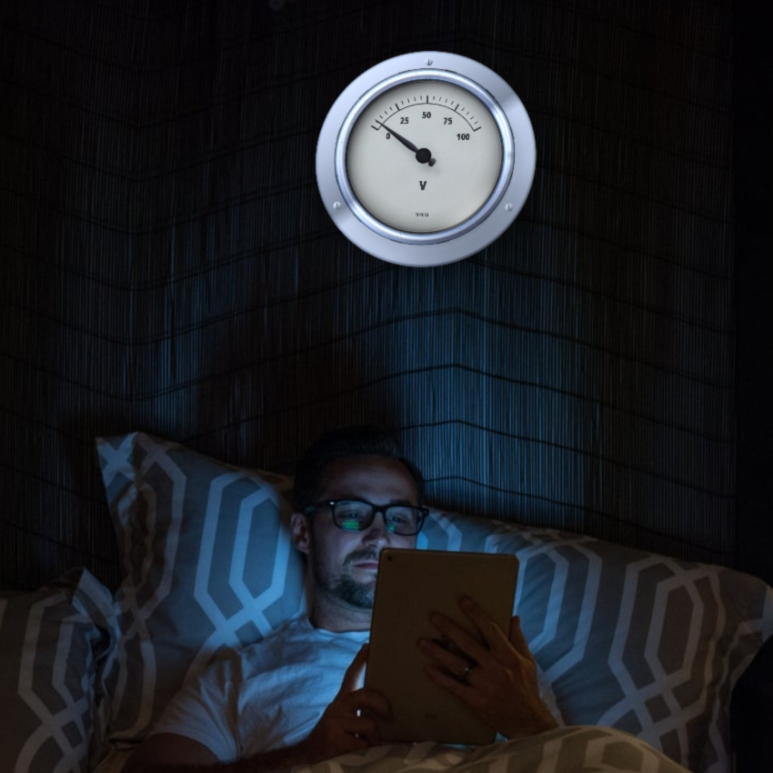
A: 5; V
